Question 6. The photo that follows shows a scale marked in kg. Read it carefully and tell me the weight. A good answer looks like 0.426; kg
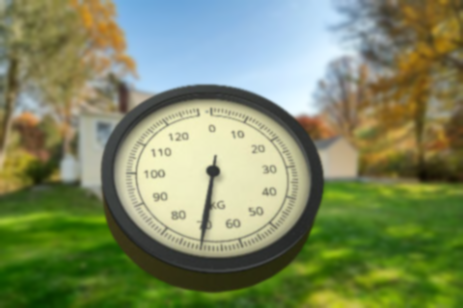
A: 70; kg
